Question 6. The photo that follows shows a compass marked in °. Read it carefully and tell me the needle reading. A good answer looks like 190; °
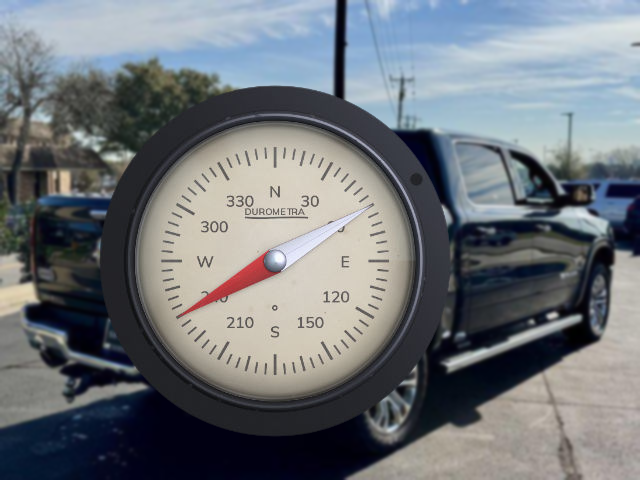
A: 240; °
